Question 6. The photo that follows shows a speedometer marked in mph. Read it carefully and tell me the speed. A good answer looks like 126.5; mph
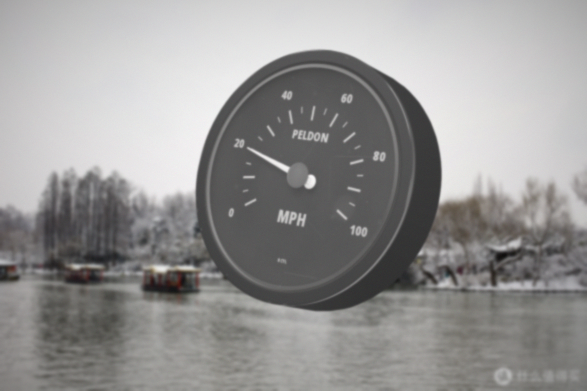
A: 20; mph
